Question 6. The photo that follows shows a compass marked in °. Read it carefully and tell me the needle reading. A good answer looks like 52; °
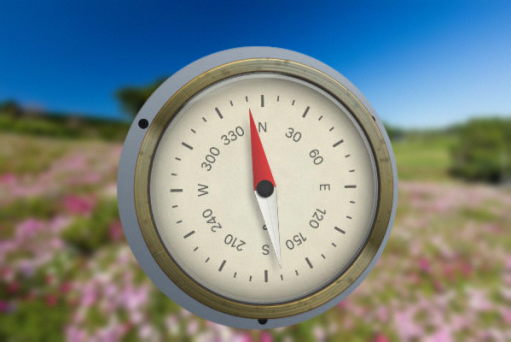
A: 350; °
